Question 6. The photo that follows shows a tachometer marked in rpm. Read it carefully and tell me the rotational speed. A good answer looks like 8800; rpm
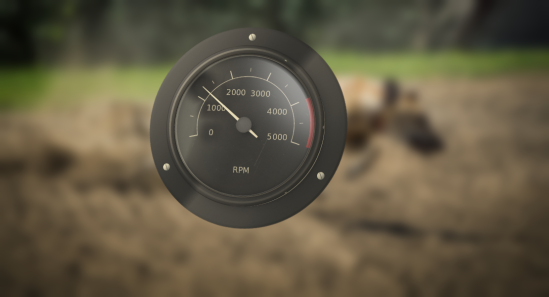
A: 1250; rpm
